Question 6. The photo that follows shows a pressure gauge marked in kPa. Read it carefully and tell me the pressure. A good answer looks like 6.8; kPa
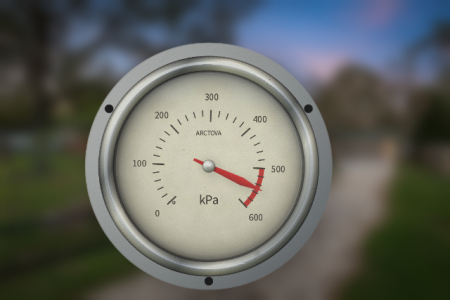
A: 550; kPa
